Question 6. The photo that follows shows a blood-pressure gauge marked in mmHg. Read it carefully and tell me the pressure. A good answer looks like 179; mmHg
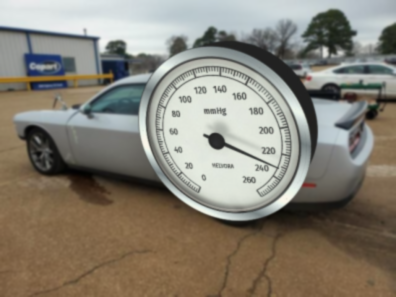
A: 230; mmHg
